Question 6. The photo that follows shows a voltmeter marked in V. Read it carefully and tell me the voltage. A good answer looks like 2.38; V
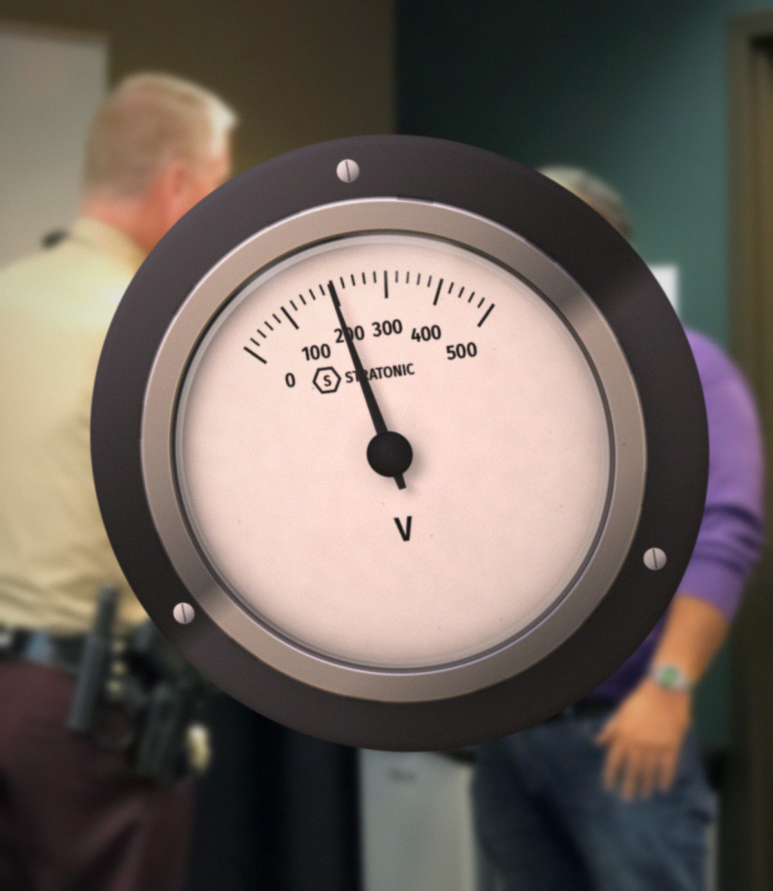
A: 200; V
